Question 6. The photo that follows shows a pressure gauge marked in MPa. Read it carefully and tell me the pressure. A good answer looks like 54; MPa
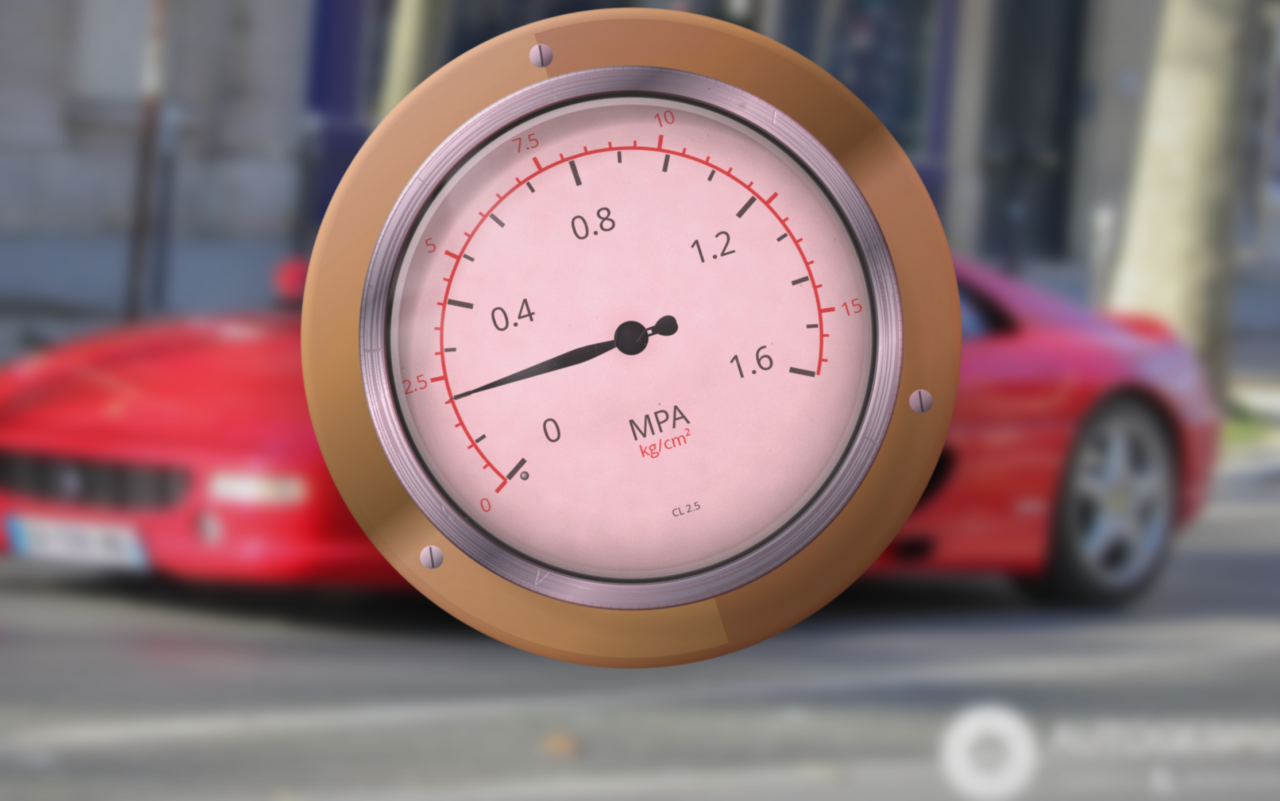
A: 0.2; MPa
